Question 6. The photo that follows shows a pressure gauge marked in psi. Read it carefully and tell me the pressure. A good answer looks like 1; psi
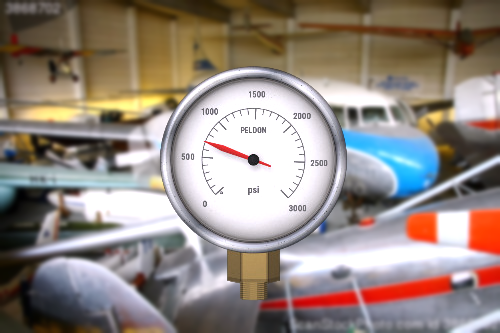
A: 700; psi
